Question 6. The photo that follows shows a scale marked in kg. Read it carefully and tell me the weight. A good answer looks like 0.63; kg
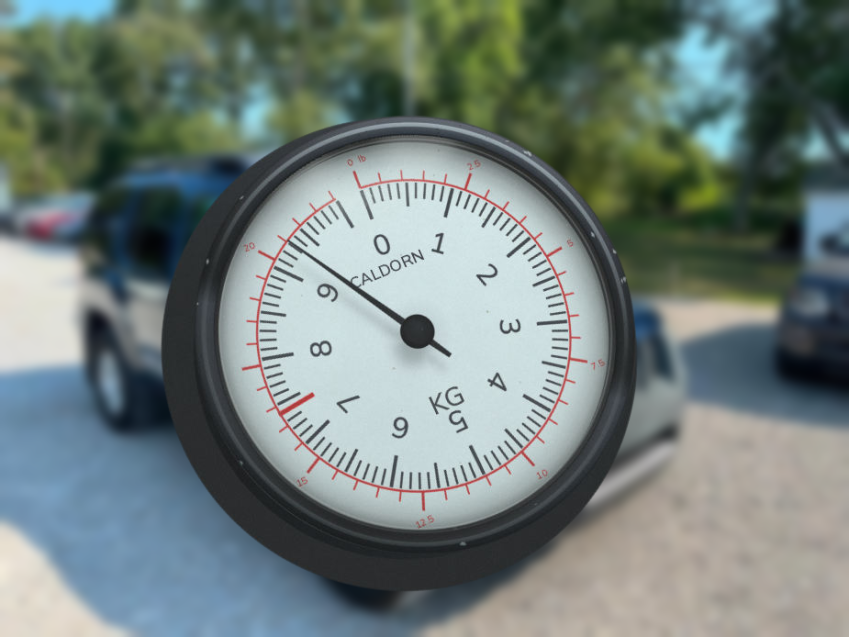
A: 9.3; kg
